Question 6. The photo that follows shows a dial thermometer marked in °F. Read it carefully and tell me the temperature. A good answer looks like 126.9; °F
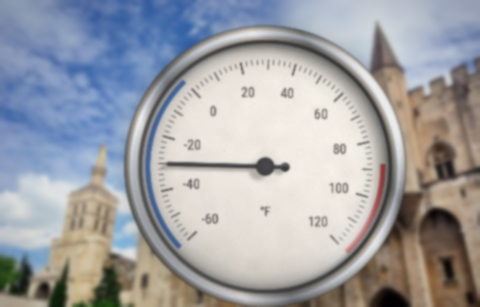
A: -30; °F
